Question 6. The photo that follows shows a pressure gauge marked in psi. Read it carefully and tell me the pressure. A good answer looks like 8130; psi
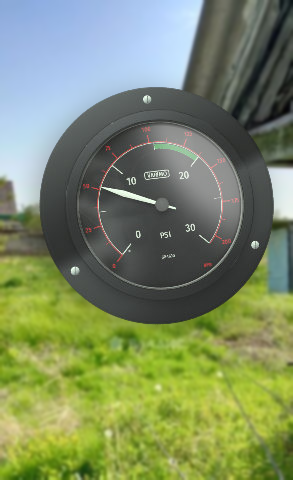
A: 7.5; psi
